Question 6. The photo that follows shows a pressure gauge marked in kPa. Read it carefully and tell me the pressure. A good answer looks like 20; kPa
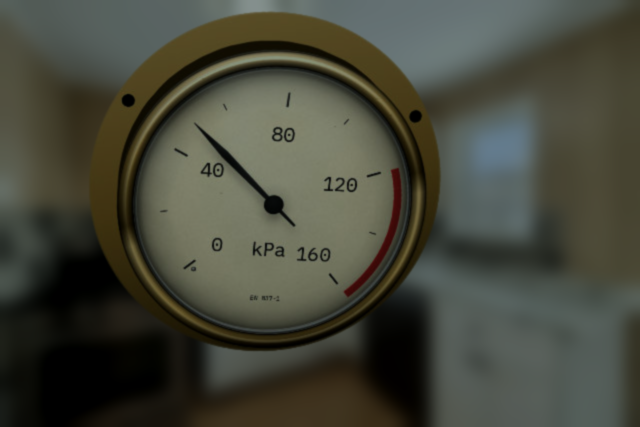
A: 50; kPa
